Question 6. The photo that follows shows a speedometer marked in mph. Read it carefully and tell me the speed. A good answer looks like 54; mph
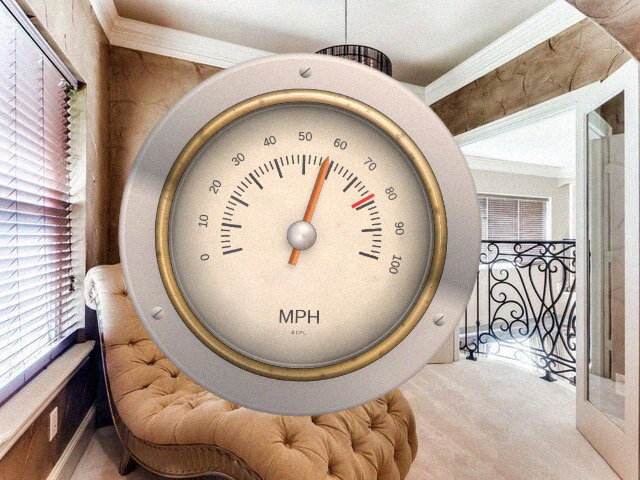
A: 58; mph
